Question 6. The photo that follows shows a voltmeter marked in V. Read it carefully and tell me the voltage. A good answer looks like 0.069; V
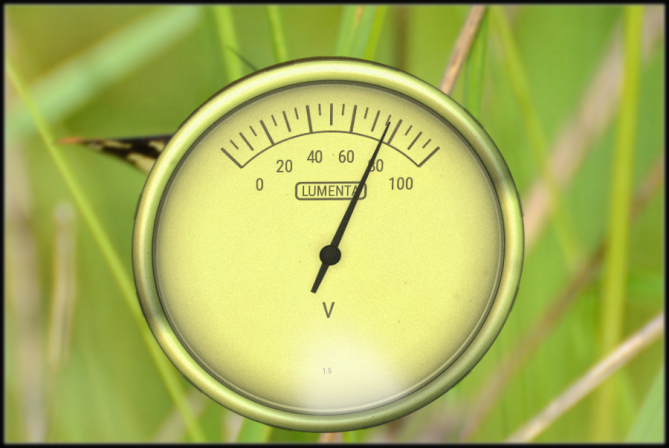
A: 75; V
